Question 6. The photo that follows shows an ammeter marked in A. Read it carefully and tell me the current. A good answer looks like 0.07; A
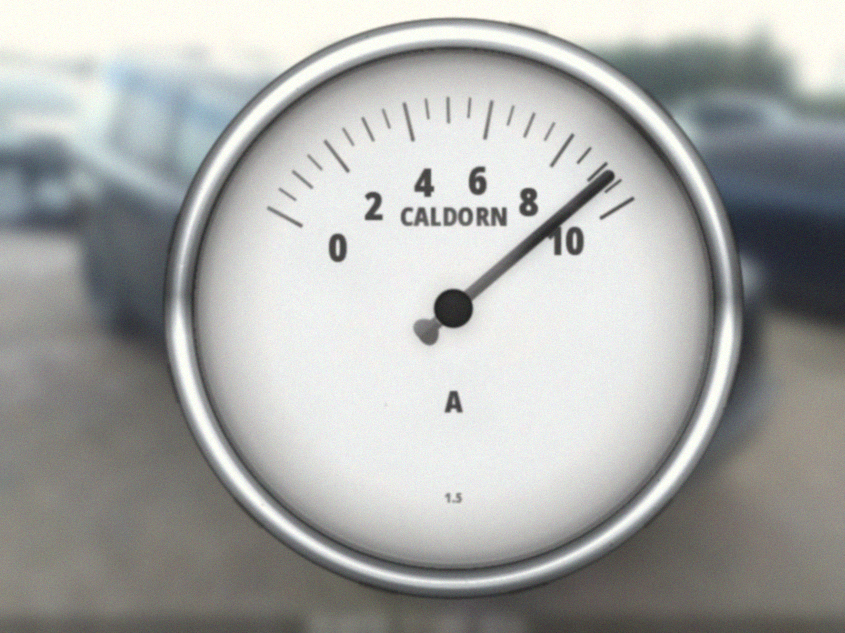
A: 9.25; A
